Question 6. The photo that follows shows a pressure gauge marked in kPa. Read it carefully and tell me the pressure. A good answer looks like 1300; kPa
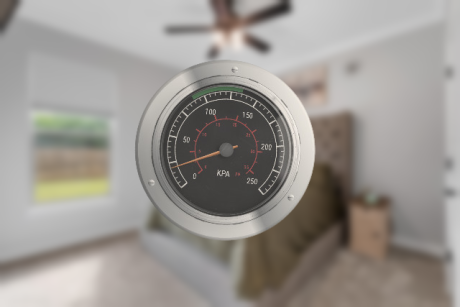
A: 20; kPa
